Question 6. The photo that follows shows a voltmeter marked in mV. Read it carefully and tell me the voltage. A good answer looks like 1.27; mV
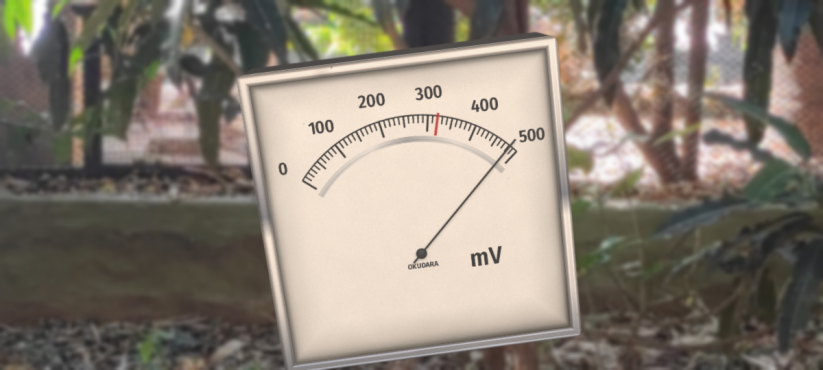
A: 480; mV
